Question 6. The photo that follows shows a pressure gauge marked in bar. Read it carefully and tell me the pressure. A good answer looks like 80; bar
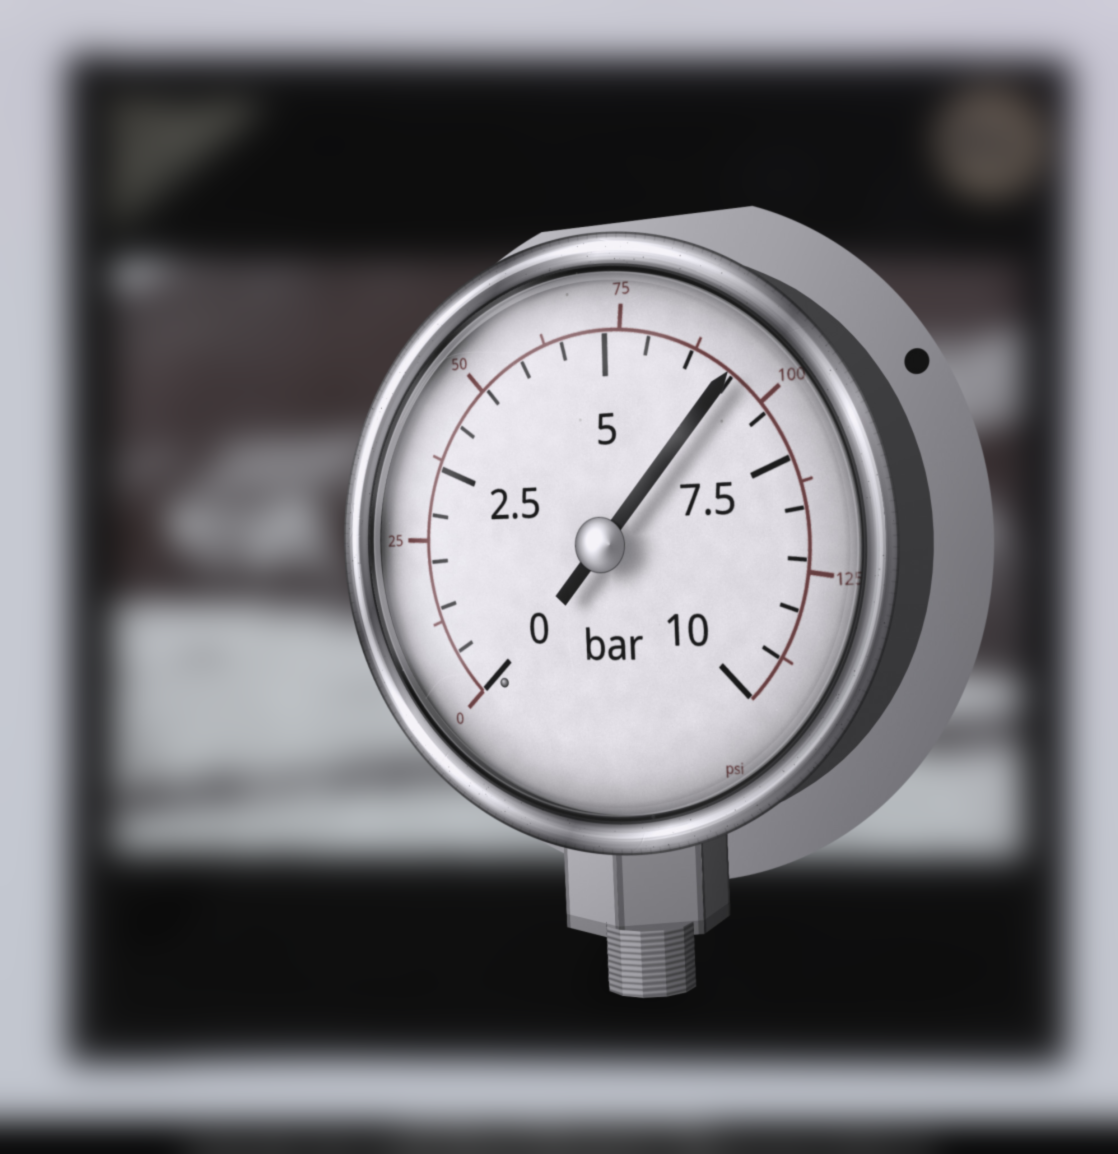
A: 6.5; bar
